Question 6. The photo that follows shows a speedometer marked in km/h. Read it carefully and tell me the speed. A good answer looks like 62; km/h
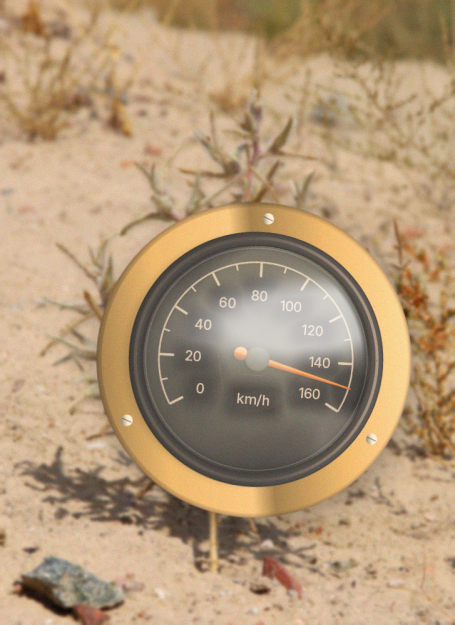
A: 150; km/h
